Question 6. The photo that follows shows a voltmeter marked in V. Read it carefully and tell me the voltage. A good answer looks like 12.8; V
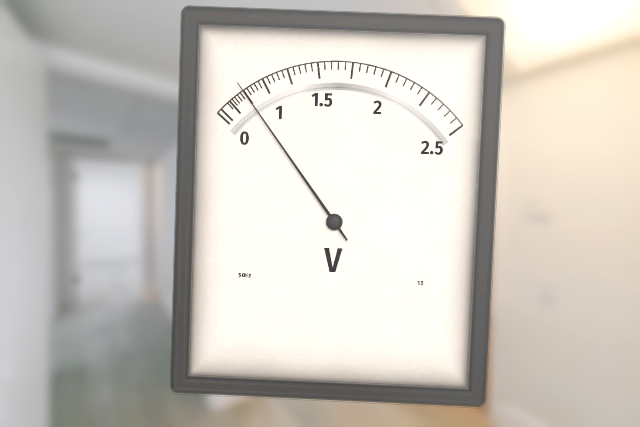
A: 0.75; V
